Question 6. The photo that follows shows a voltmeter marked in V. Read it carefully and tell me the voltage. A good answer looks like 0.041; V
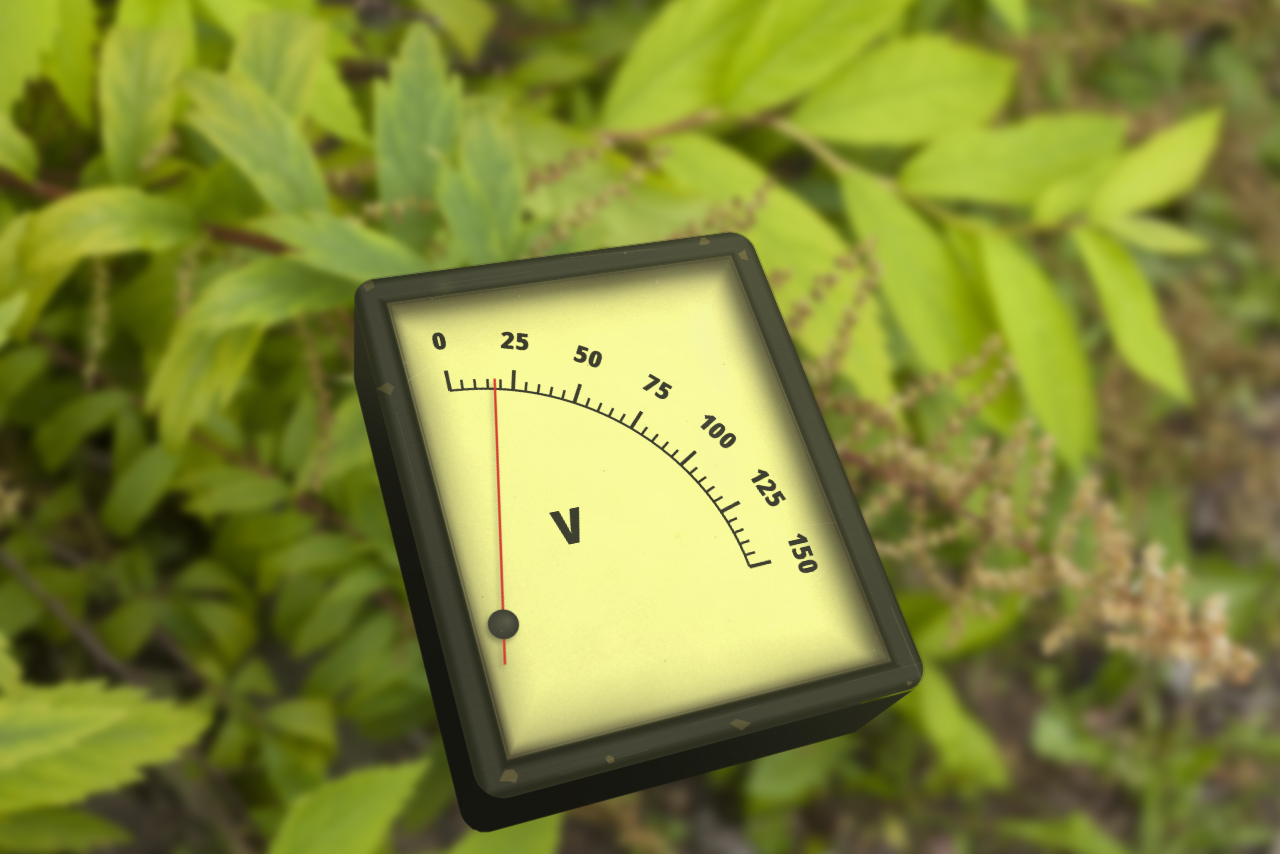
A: 17.5; V
